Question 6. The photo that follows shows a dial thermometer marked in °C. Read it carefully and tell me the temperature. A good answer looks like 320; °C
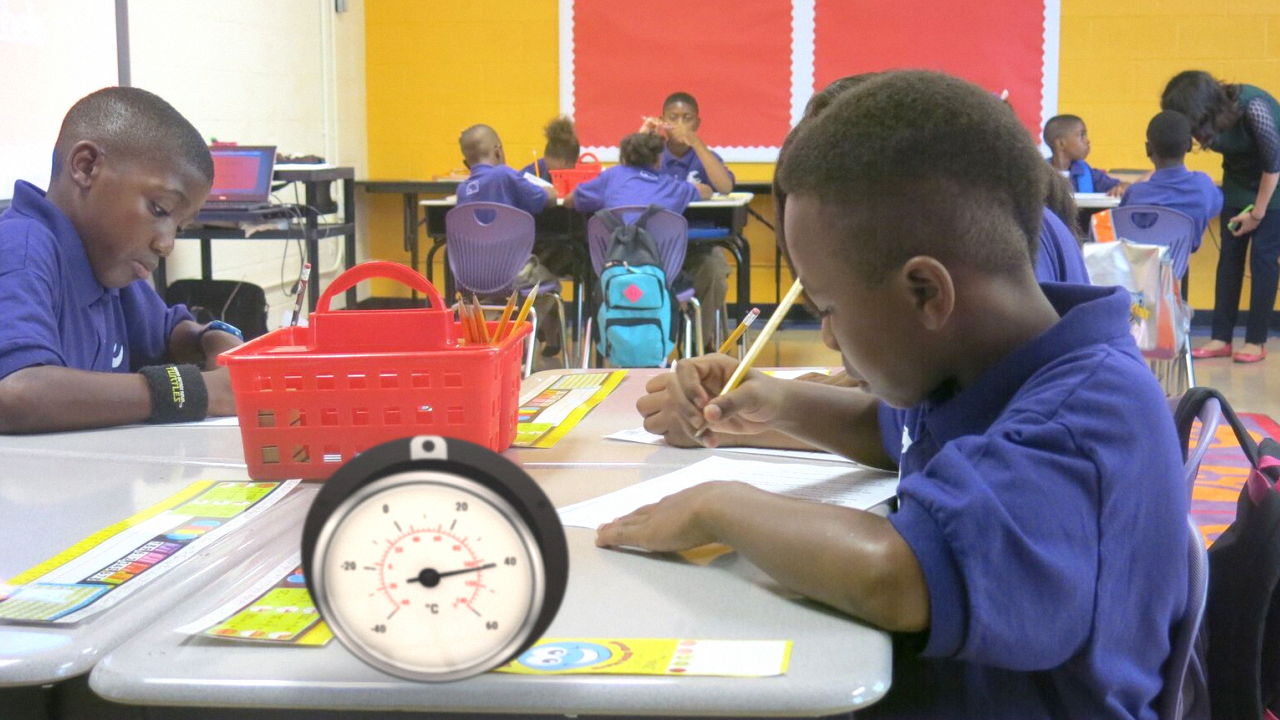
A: 40; °C
